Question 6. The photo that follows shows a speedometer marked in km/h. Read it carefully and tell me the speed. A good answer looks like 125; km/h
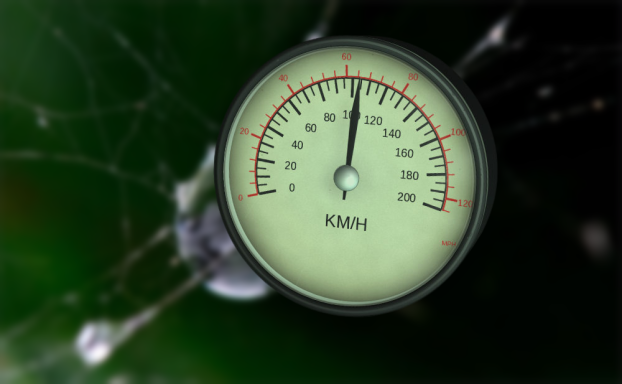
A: 105; km/h
